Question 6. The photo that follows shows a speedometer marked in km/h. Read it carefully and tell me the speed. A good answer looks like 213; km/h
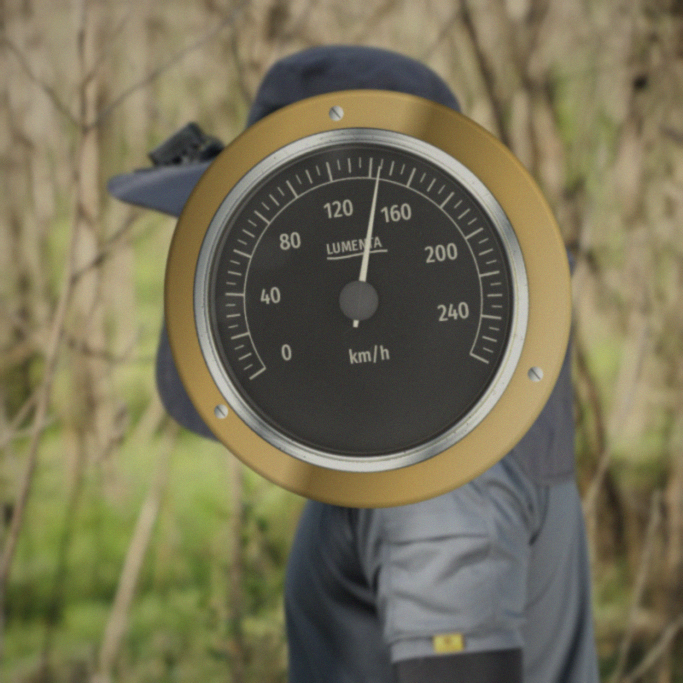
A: 145; km/h
